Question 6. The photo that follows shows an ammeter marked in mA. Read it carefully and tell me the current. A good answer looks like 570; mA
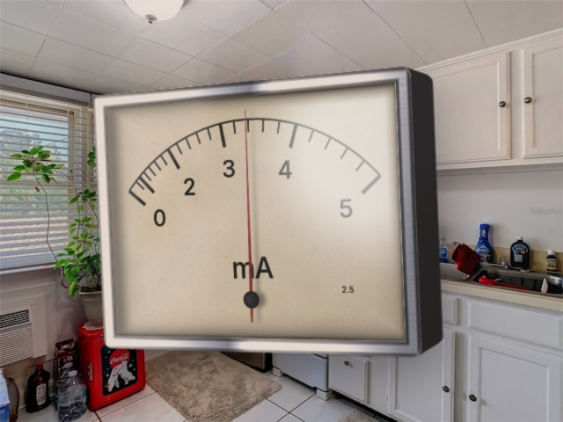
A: 3.4; mA
